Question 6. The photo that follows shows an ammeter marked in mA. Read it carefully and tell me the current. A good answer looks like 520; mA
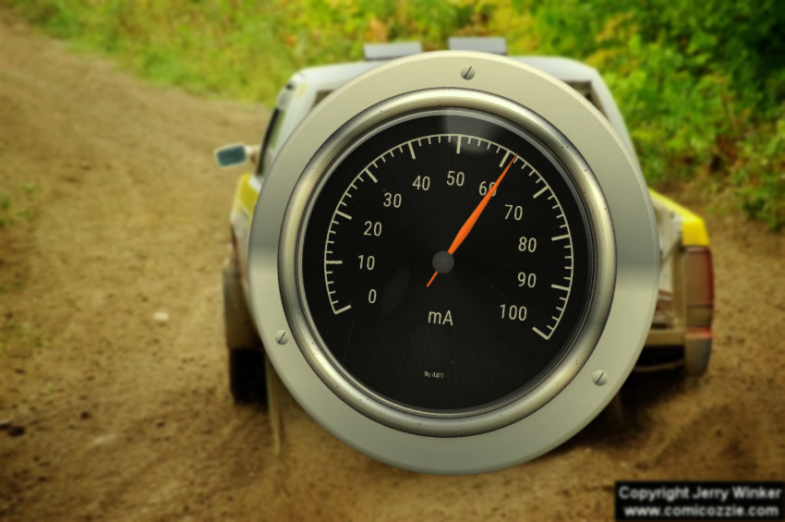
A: 62; mA
